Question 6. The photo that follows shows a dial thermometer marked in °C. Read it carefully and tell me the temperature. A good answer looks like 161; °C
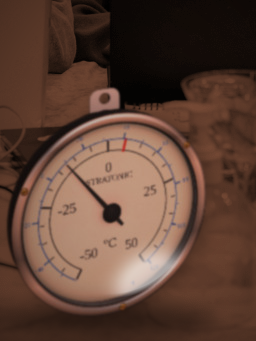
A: -12.5; °C
